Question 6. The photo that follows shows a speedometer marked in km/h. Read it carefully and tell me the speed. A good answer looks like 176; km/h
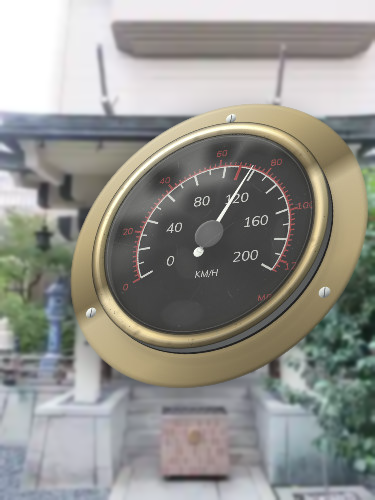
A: 120; km/h
